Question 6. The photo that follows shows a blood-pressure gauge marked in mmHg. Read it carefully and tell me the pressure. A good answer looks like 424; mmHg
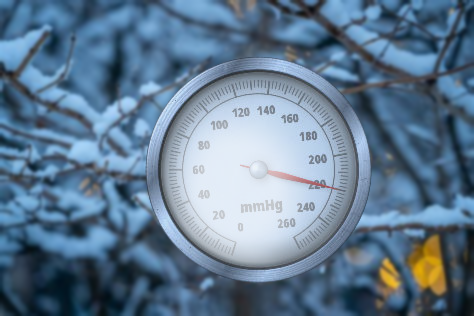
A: 220; mmHg
